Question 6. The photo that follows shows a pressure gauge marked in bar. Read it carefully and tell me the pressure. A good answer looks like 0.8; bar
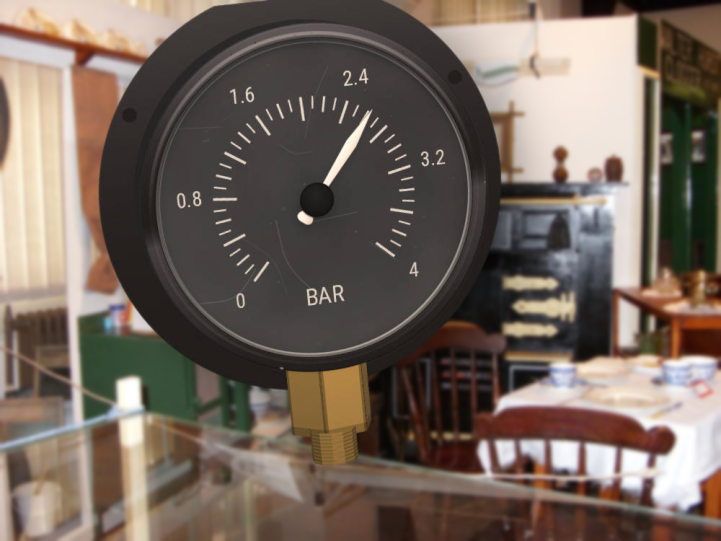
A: 2.6; bar
